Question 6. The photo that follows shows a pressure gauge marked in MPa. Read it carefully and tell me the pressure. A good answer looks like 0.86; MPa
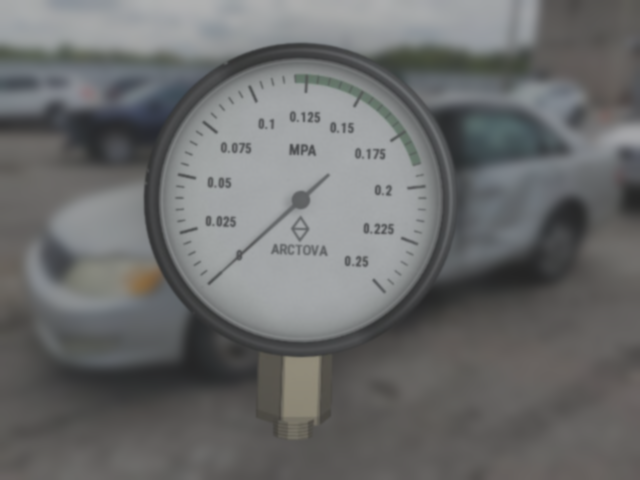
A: 0; MPa
